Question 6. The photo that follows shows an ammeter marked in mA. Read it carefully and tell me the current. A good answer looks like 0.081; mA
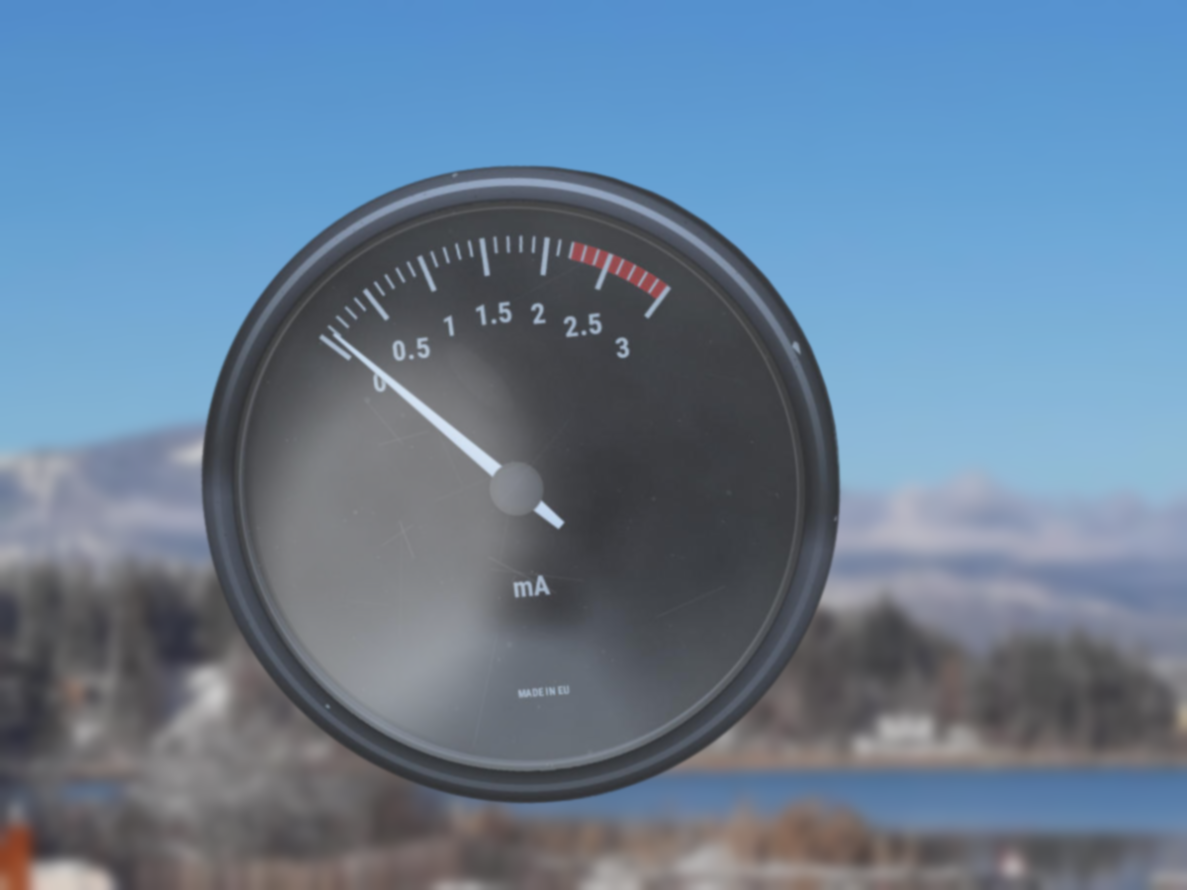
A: 0.1; mA
